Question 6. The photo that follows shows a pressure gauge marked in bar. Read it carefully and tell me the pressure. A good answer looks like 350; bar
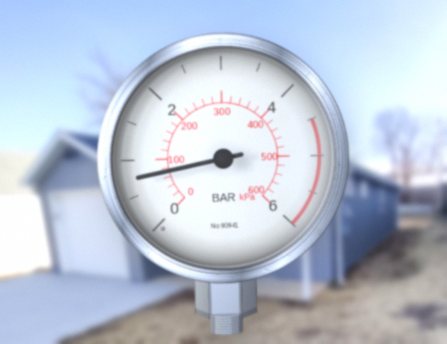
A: 0.75; bar
